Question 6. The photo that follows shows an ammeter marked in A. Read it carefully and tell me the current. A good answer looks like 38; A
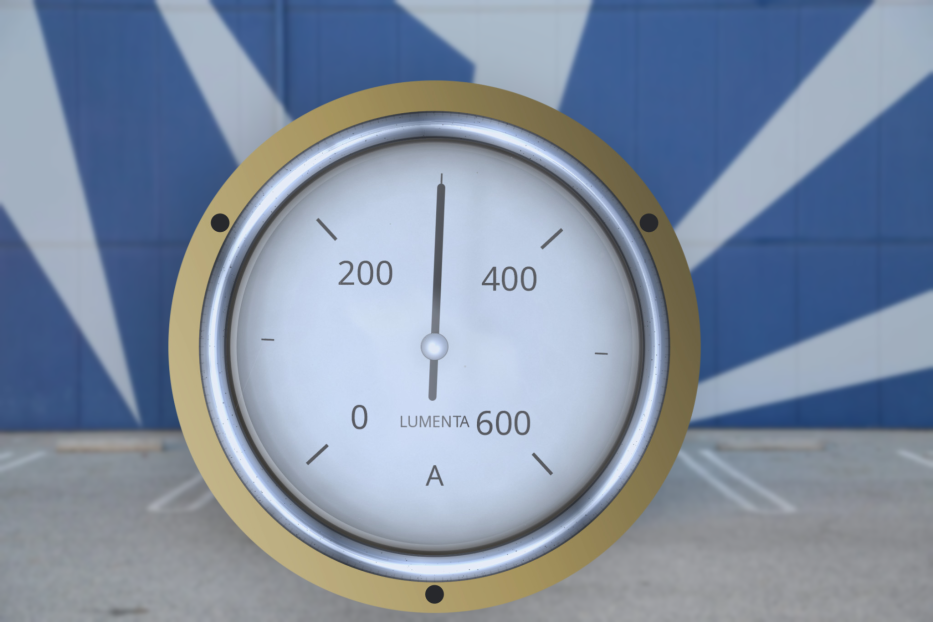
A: 300; A
